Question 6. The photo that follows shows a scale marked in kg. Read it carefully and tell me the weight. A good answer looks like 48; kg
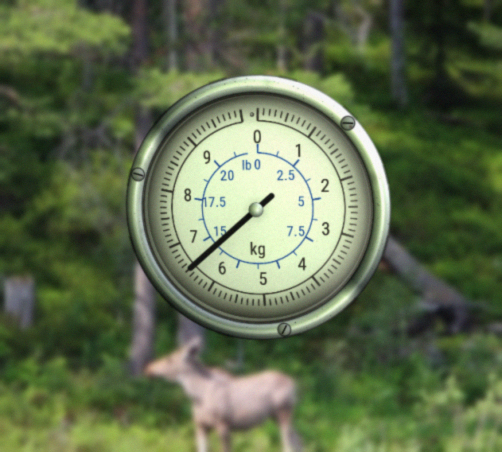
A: 6.5; kg
